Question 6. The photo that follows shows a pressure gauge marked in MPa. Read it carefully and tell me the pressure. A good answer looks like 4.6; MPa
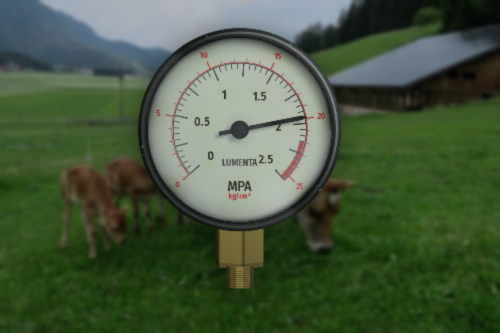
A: 1.95; MPa
